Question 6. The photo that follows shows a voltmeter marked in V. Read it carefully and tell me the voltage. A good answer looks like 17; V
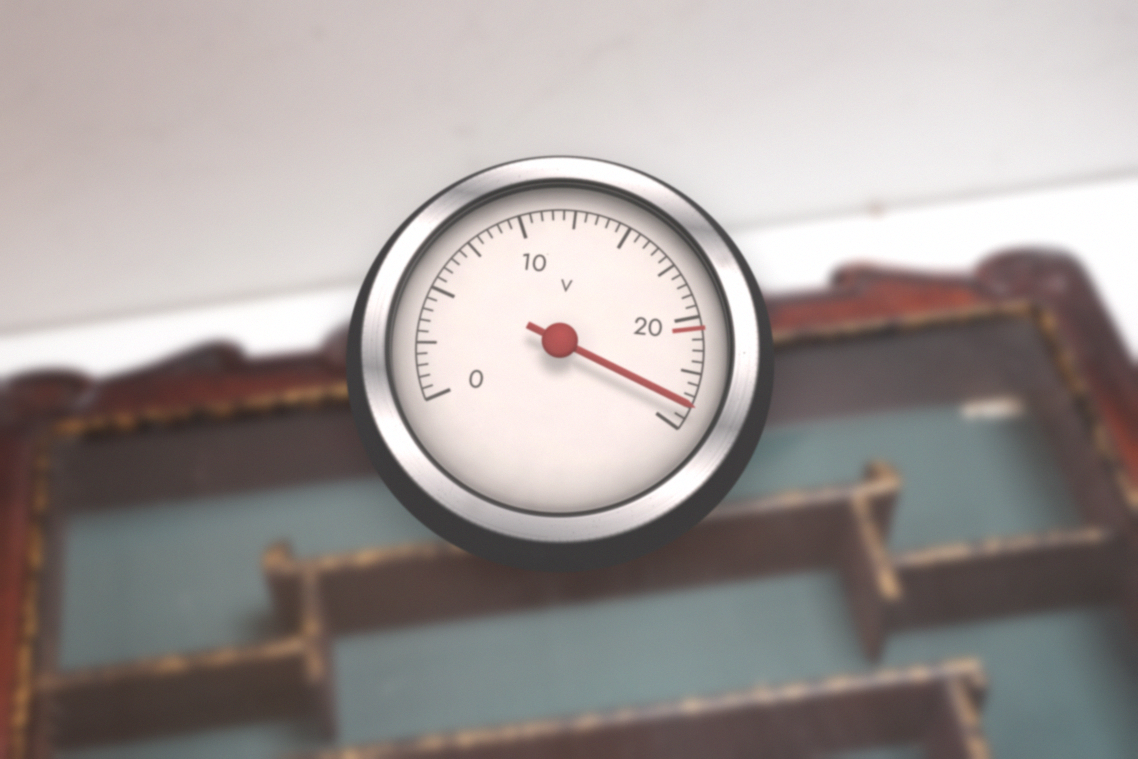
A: 24; V
